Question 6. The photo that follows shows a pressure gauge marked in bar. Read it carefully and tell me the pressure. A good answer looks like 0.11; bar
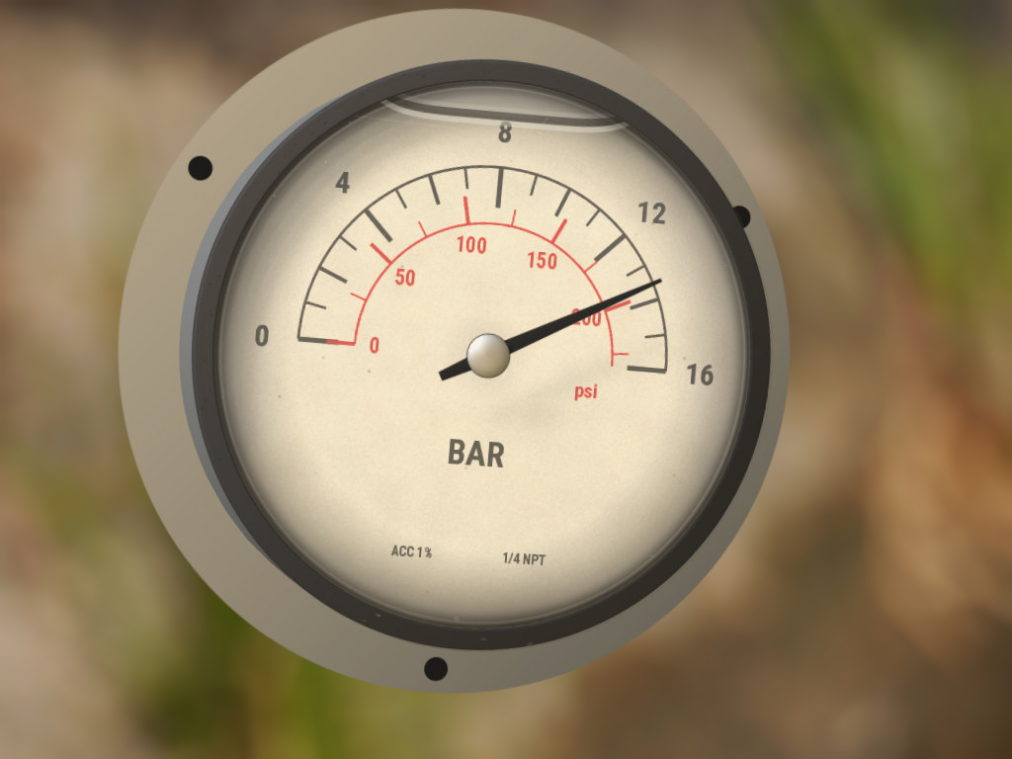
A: 13.5; bar
